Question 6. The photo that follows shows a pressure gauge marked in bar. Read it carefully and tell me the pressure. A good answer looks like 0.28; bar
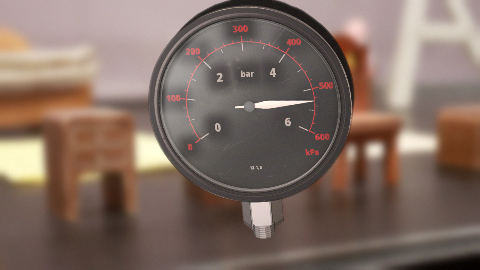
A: 5.25; bar
